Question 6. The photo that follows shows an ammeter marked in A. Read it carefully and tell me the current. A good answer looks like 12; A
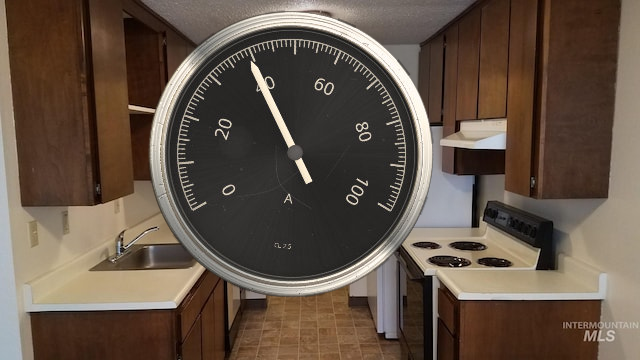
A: 39; A
